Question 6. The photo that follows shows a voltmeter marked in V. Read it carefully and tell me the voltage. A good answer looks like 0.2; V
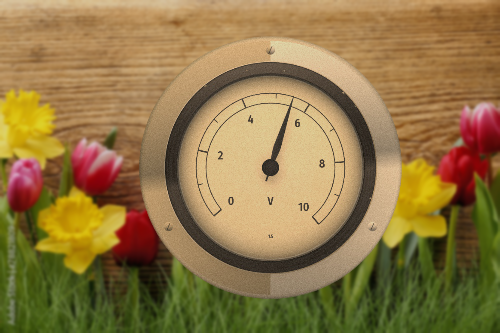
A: 5.5; V
